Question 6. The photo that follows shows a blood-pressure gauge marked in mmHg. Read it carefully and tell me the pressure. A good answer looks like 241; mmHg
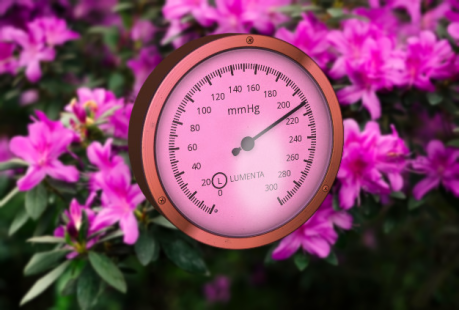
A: 210; mmHg
